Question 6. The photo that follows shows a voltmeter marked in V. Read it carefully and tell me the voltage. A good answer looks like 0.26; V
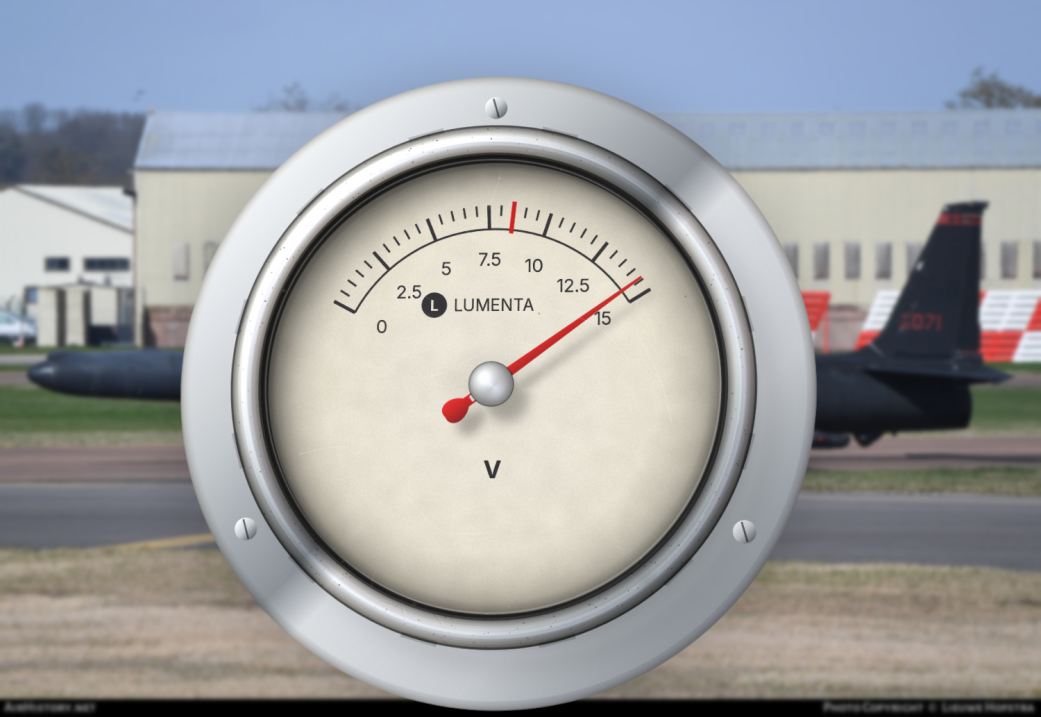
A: 14.5; V
